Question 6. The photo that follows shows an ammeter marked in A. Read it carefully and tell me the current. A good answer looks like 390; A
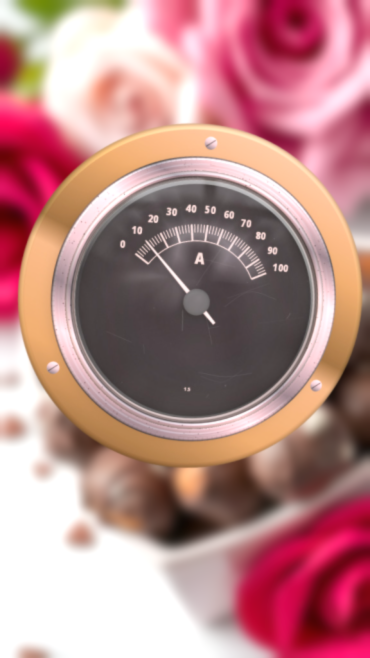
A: 10; A
